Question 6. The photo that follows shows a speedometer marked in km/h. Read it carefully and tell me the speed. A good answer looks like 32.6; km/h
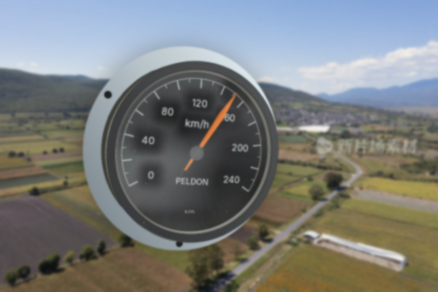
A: 150; km/h
